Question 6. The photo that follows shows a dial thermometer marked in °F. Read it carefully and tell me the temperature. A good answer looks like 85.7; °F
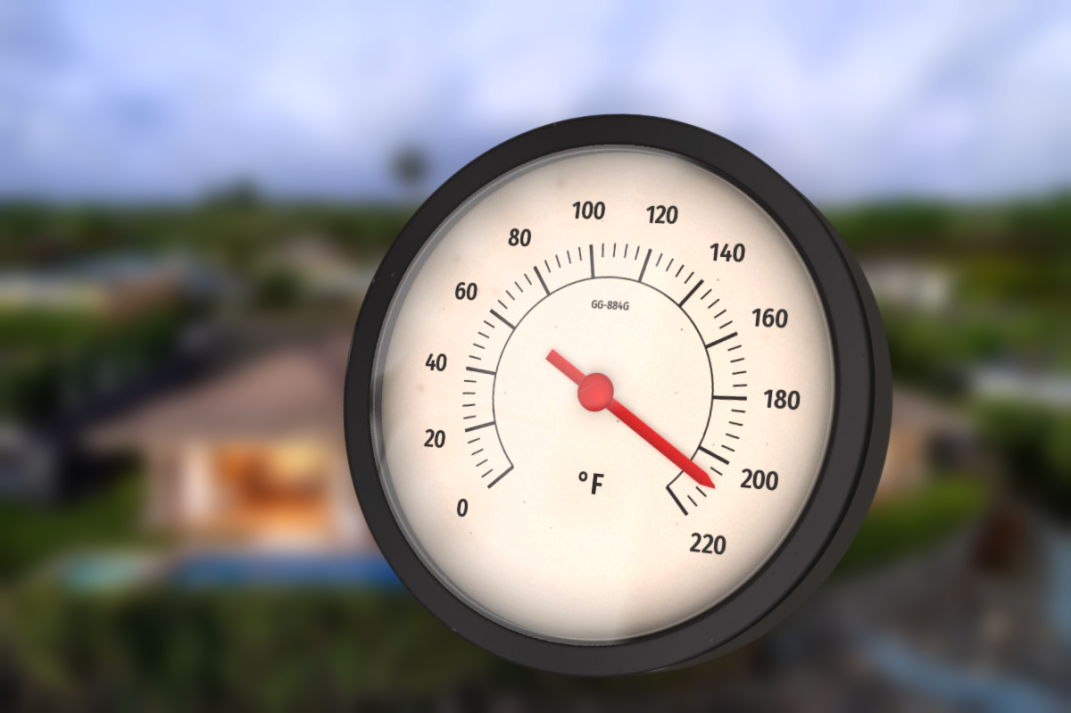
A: 208; °F
